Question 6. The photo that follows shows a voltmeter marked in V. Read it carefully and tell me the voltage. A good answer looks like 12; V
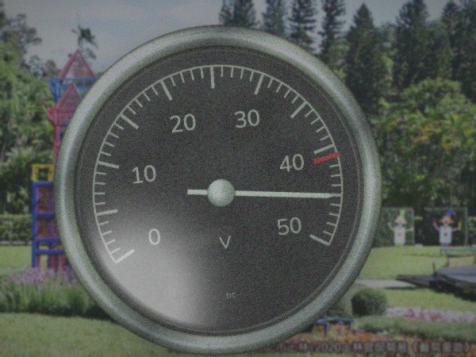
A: 45; V
